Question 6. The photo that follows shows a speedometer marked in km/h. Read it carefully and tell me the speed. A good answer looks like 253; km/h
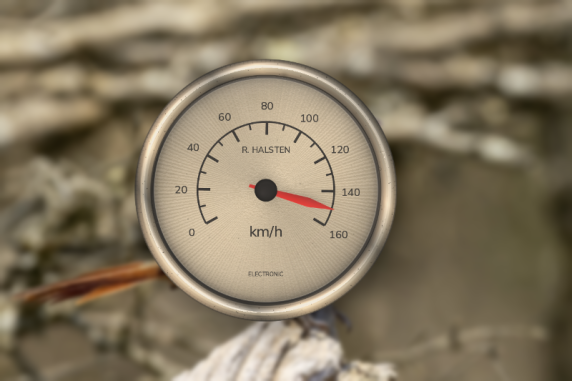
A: 150; km/h
